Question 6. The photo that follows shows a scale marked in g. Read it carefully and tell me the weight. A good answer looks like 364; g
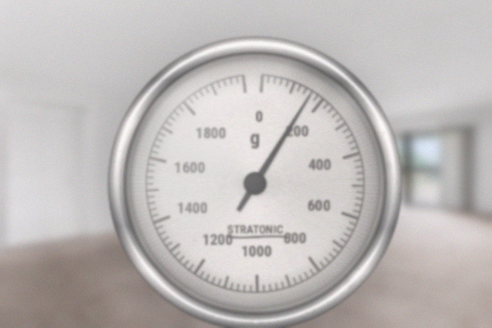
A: 160; g
